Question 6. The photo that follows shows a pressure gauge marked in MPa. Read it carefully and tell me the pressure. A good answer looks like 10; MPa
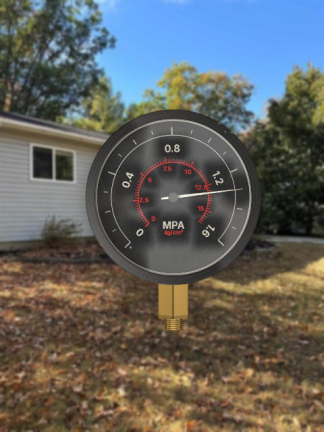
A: 1.3; MPa
